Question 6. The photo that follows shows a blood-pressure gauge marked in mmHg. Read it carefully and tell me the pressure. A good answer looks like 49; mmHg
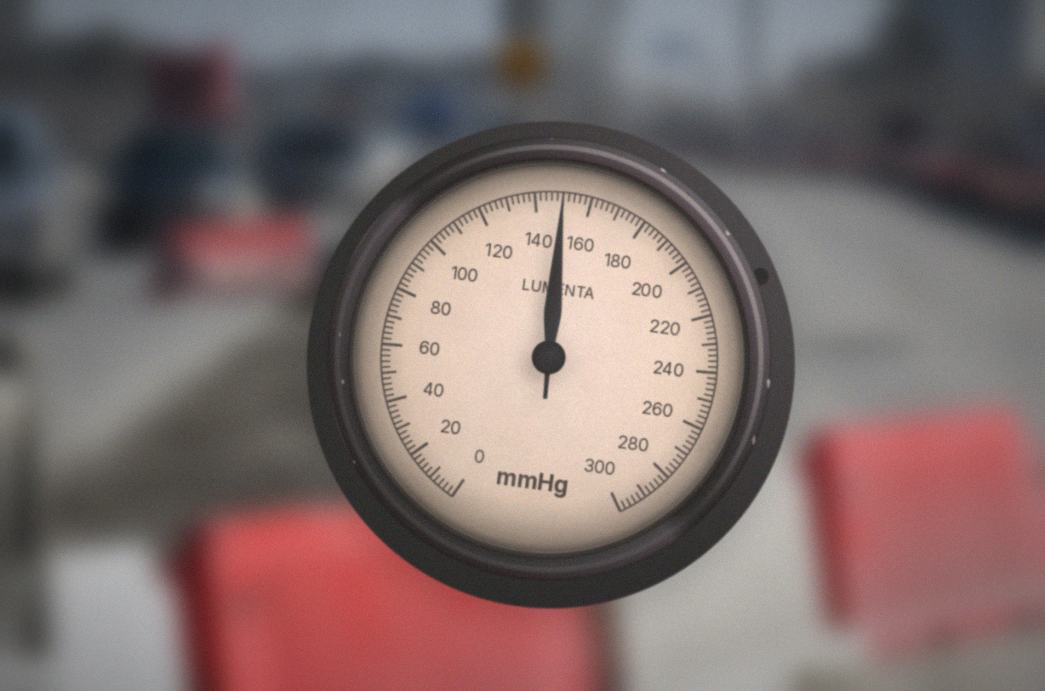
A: 150; mmHg
